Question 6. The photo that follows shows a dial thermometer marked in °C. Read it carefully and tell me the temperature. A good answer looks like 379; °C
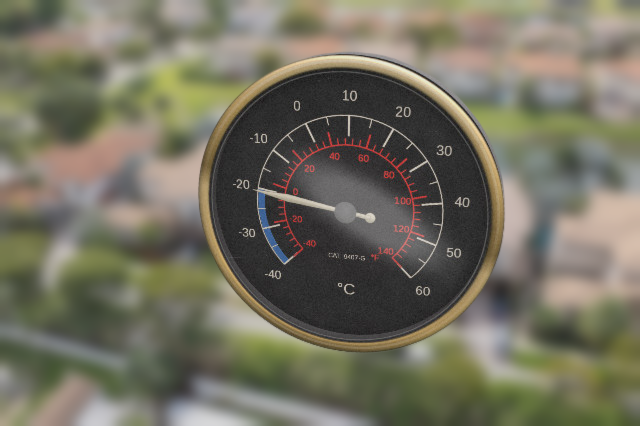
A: -20; °C
